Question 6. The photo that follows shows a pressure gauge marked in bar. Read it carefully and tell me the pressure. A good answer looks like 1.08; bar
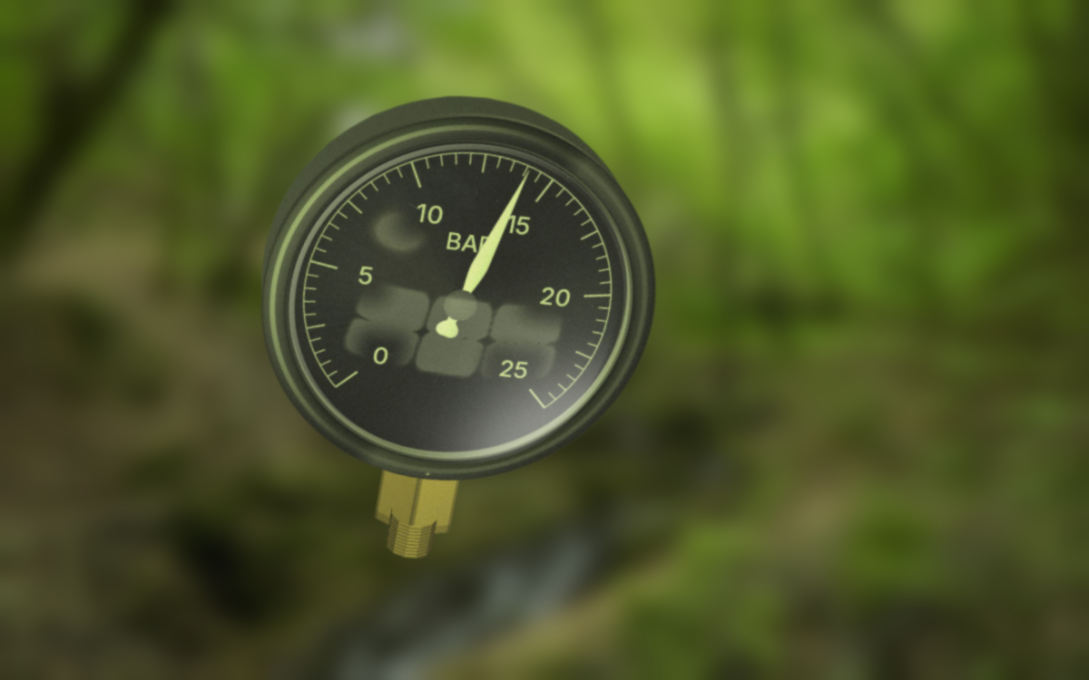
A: 14; bar
